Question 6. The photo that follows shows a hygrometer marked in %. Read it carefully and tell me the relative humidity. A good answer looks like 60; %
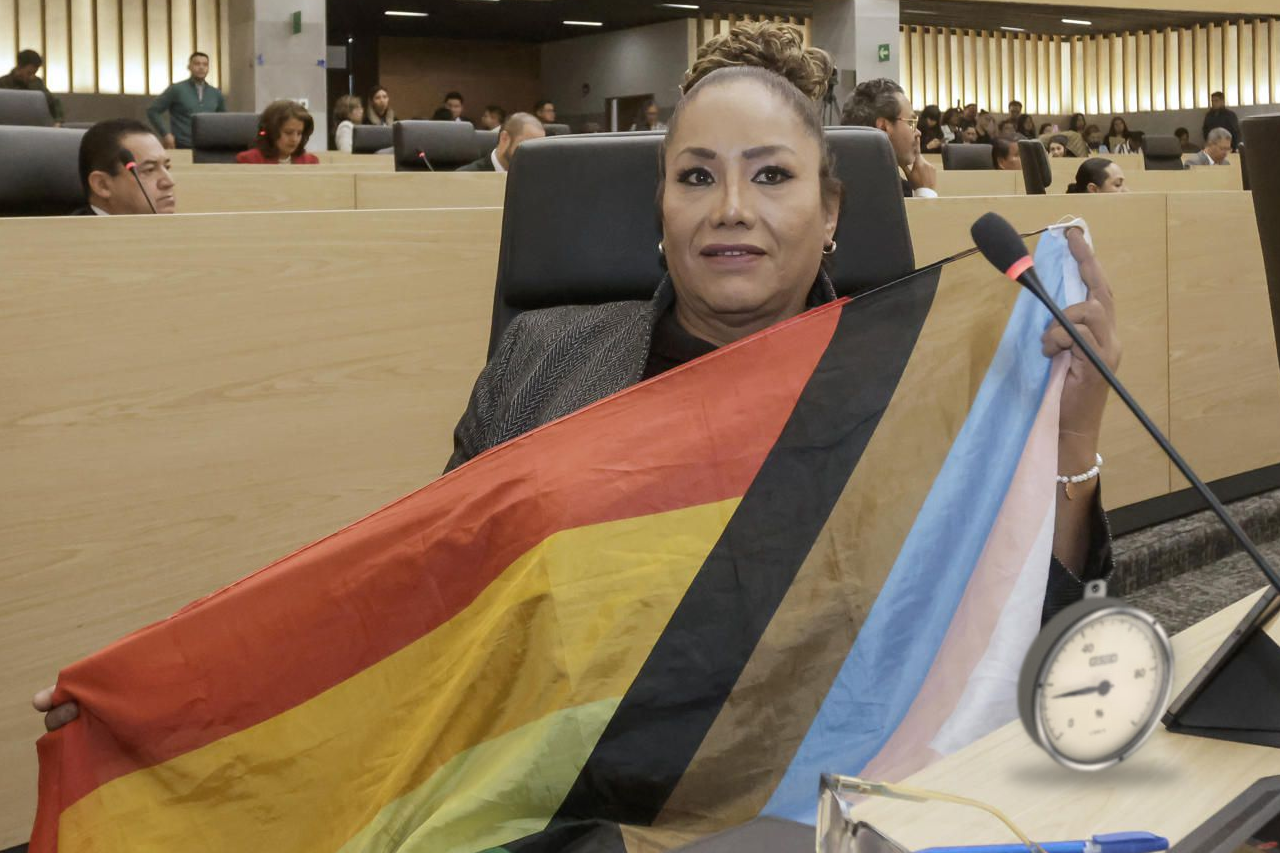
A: 16; %
